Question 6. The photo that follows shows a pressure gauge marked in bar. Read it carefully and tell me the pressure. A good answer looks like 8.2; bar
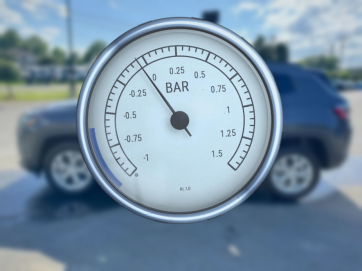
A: -0.05; bar
